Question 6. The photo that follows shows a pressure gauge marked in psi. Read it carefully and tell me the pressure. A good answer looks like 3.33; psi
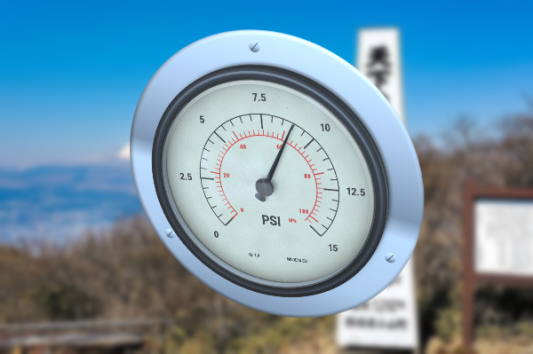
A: 9; psi
